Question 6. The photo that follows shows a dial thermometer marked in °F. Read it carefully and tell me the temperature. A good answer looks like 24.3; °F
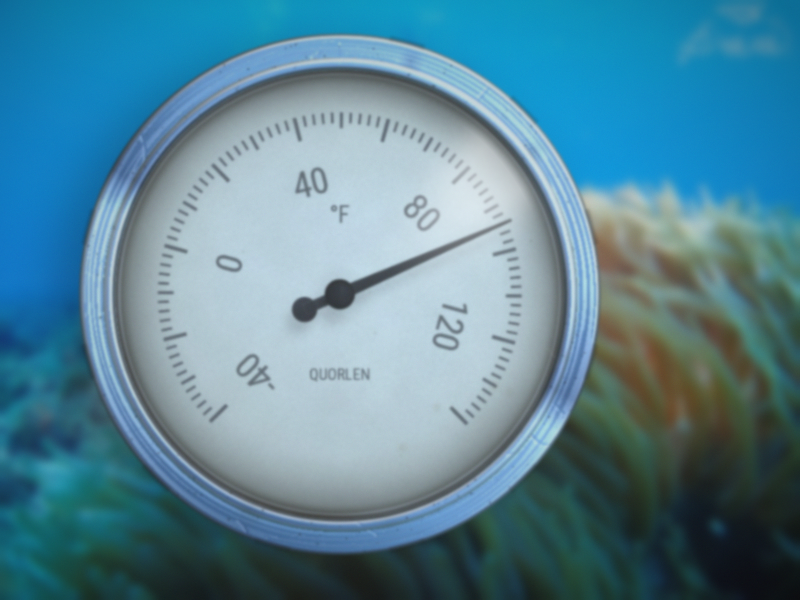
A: 94; °F
